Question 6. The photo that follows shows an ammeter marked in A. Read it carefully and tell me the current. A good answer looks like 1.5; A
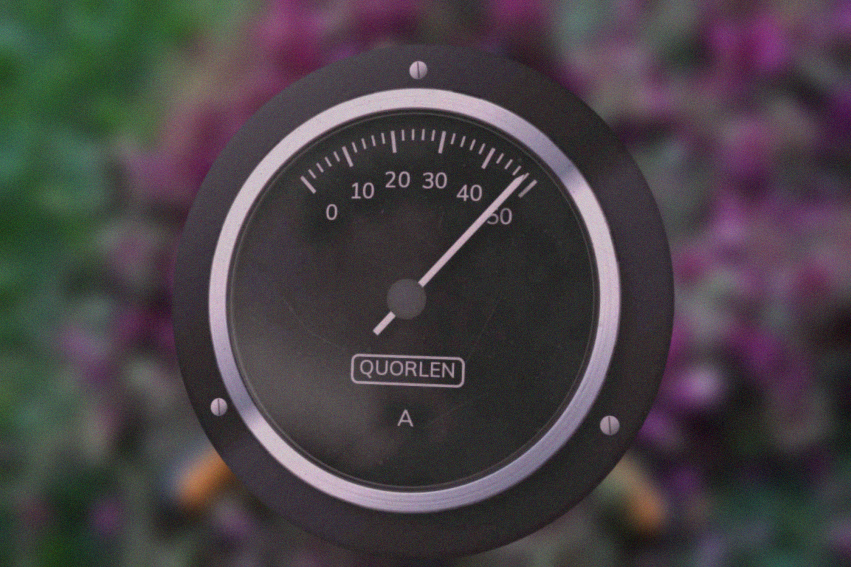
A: 48; A
